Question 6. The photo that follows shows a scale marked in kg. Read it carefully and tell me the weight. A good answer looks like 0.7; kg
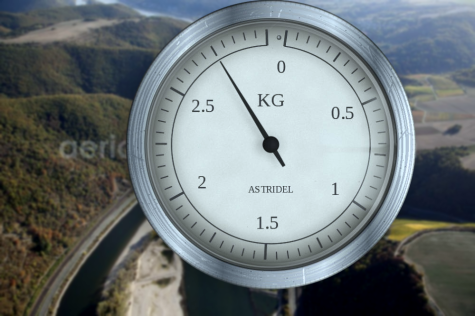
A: 2.75; kg
